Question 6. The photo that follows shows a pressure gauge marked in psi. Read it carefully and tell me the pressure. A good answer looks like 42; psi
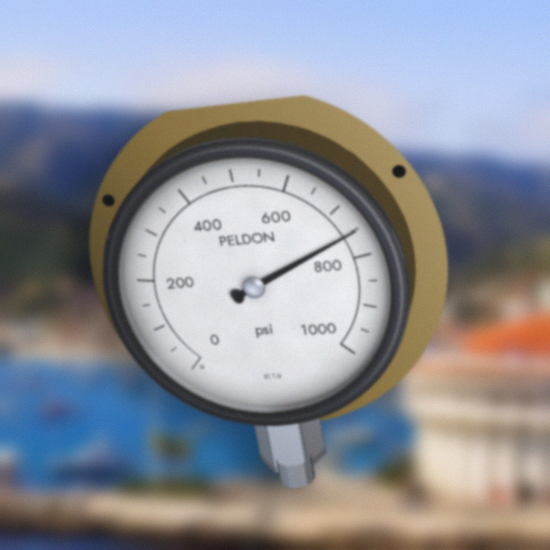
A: 750; psi
